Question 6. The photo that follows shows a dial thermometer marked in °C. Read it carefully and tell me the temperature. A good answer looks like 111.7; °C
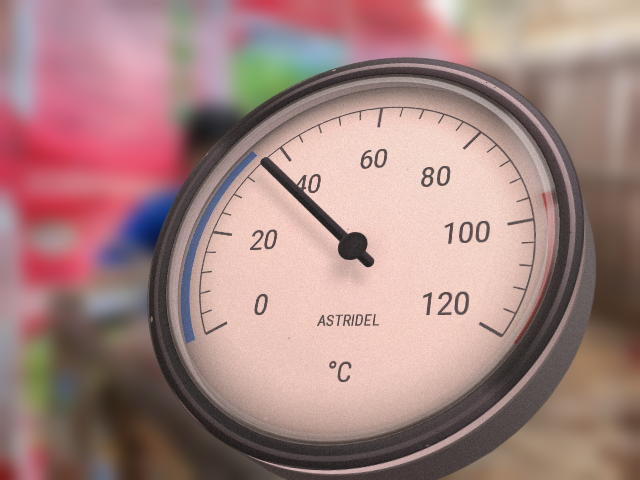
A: 36; °C
